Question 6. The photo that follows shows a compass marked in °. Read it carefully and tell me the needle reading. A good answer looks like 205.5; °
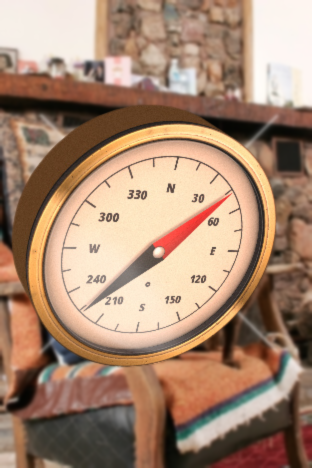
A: 45; °
